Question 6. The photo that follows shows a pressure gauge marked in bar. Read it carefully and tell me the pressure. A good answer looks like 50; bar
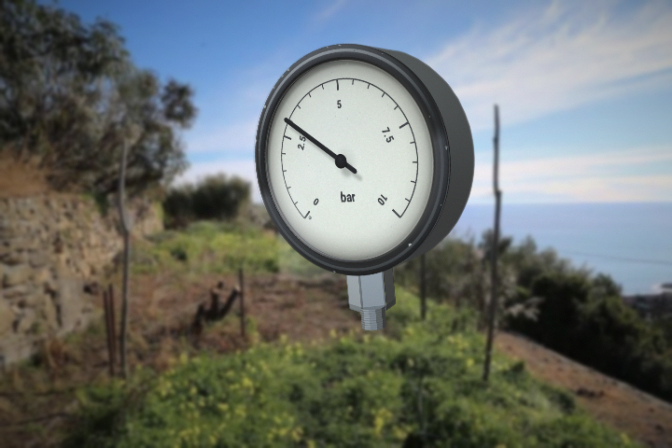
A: 3; bar
